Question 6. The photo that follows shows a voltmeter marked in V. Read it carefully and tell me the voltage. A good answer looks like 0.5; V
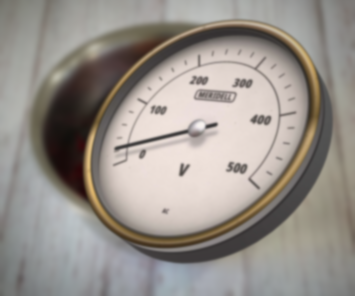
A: 20; V
